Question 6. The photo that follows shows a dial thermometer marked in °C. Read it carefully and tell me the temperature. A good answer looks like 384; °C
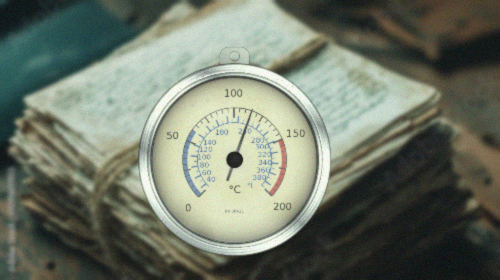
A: 115; °C
